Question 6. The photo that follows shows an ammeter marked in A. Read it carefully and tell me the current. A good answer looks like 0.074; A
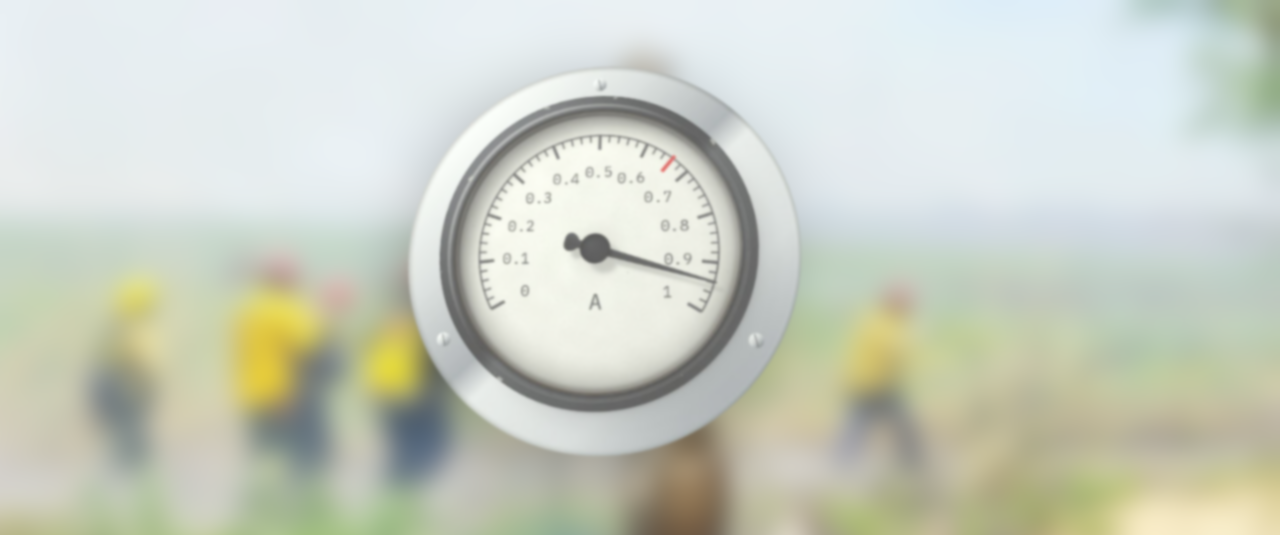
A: 0.94; A
